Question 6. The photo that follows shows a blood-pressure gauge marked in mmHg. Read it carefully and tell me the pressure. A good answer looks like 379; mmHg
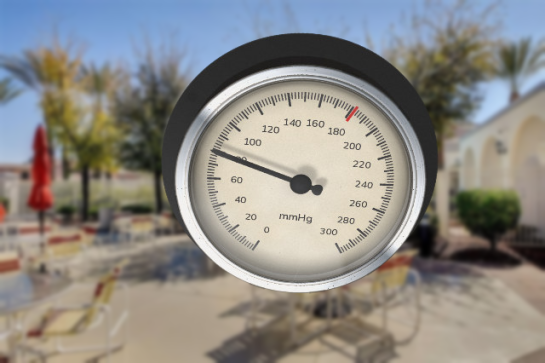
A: 80; mmHg
